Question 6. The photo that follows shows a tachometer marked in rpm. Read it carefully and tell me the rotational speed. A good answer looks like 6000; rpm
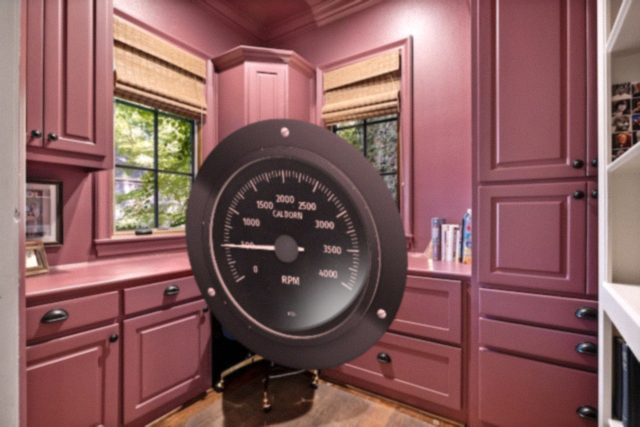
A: 500; rpm
